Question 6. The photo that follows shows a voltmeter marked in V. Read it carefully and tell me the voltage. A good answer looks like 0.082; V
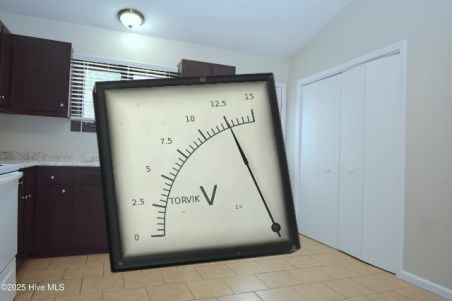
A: 12.5; V
